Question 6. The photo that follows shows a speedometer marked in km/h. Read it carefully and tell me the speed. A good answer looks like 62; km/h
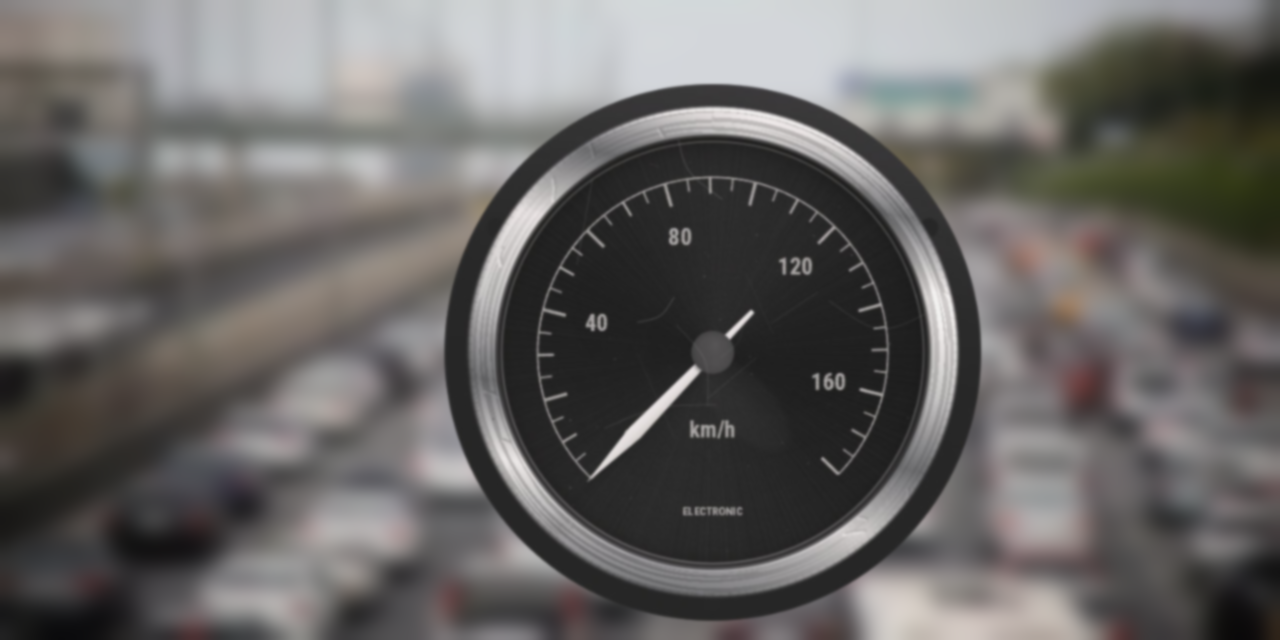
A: 0; km/h
